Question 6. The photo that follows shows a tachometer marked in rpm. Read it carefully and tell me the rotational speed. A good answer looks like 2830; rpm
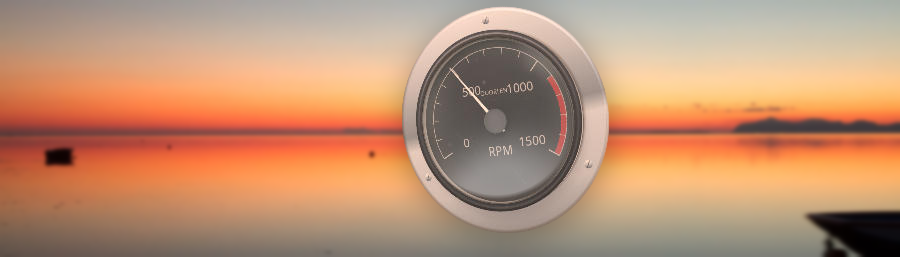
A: 500; rpm
